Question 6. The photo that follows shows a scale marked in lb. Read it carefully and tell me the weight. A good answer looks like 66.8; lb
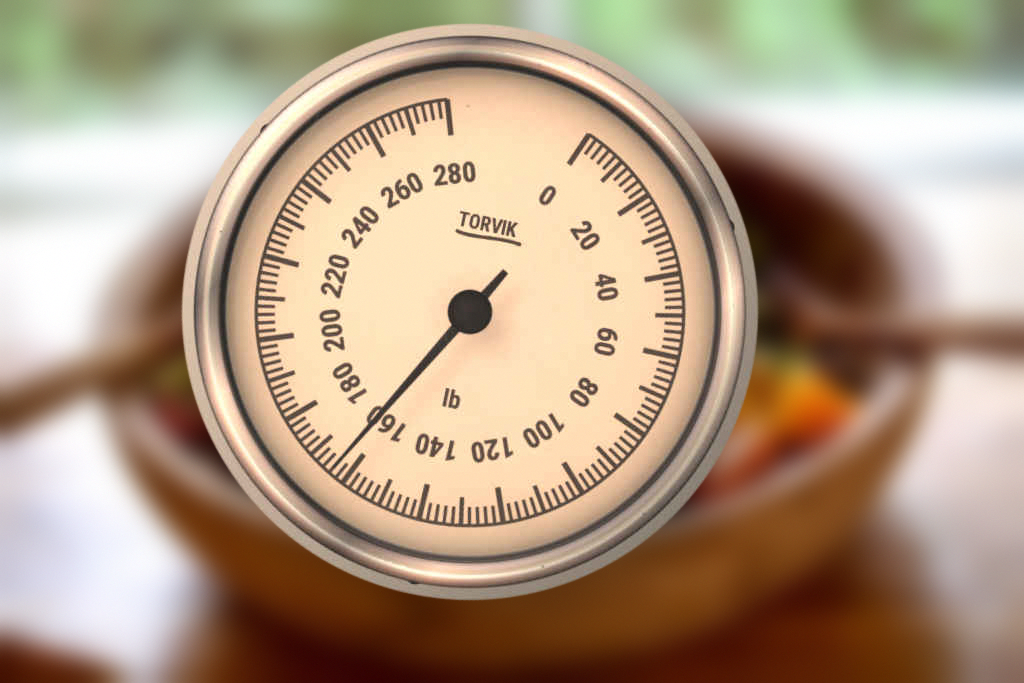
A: 164; lb
